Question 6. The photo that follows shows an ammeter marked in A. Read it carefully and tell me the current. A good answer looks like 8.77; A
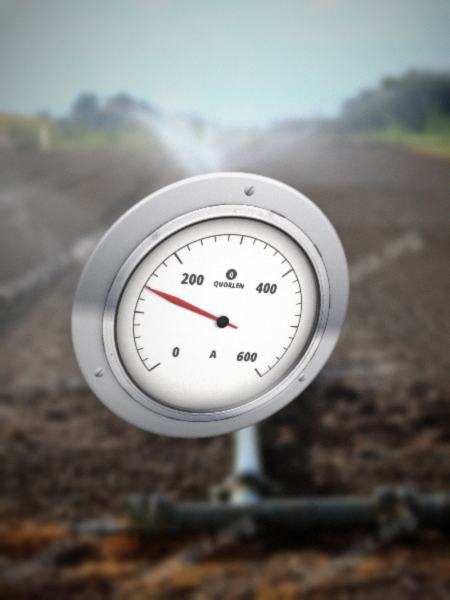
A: 140; A
